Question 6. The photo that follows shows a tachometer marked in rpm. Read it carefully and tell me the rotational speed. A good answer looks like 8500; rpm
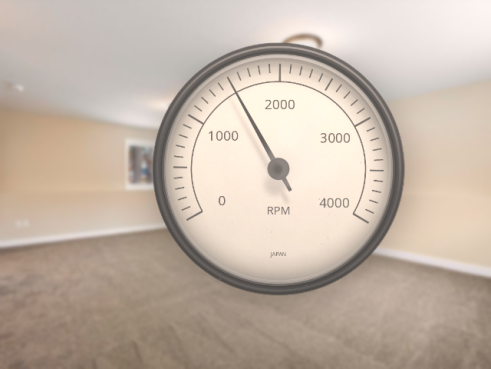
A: 1500; rpm
